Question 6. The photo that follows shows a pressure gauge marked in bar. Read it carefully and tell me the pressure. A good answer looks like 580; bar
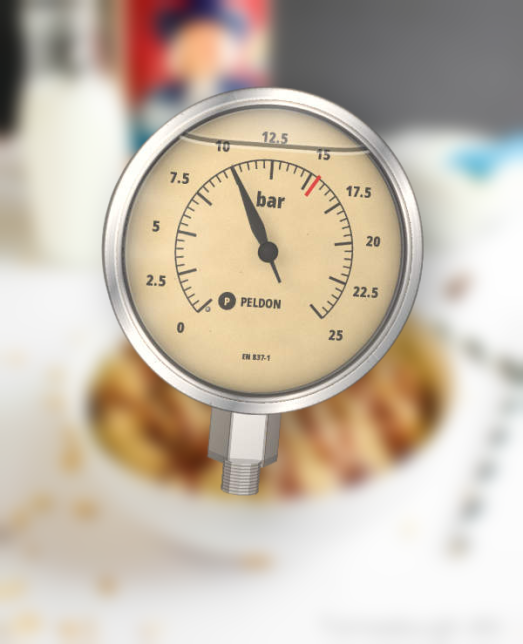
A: 10; bar
